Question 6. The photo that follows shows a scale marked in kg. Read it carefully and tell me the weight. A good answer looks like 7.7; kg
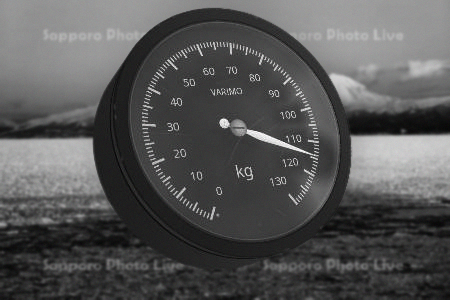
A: 115; kg
